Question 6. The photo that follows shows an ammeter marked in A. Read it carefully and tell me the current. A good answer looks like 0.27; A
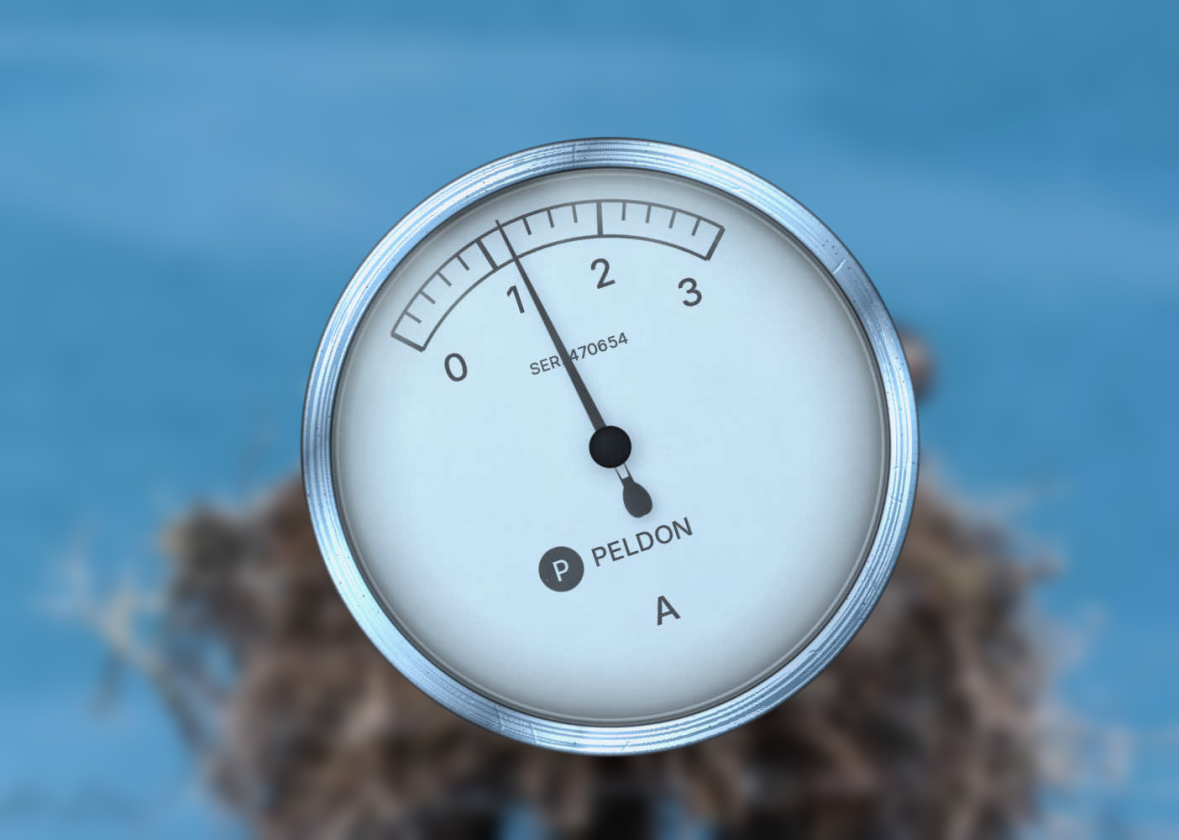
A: 1.2; A
